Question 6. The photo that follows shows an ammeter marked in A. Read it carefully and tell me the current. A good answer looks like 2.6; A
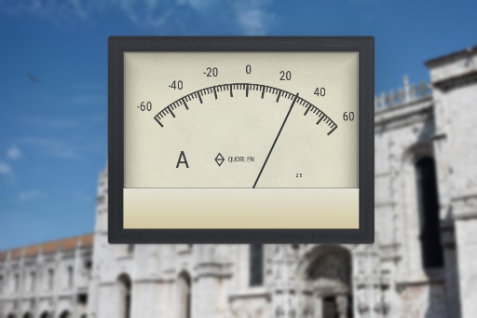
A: 30; A
